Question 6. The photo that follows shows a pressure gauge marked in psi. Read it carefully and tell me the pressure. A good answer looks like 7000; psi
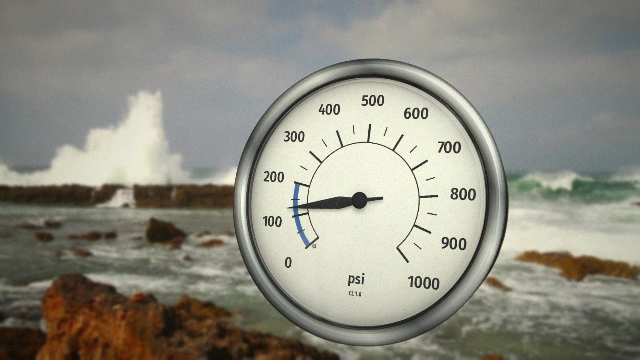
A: 125; psi
